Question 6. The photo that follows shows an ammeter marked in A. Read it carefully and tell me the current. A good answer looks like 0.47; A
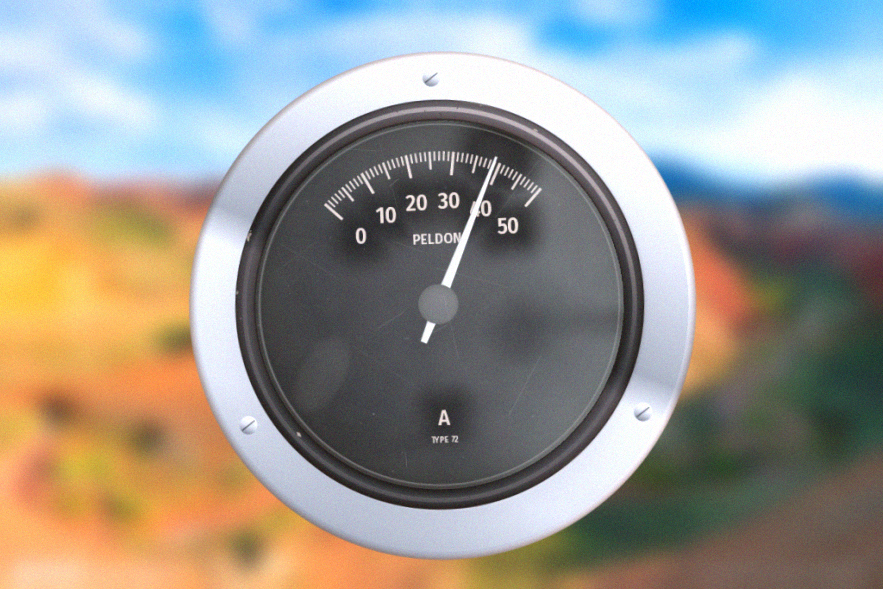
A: 39; A
